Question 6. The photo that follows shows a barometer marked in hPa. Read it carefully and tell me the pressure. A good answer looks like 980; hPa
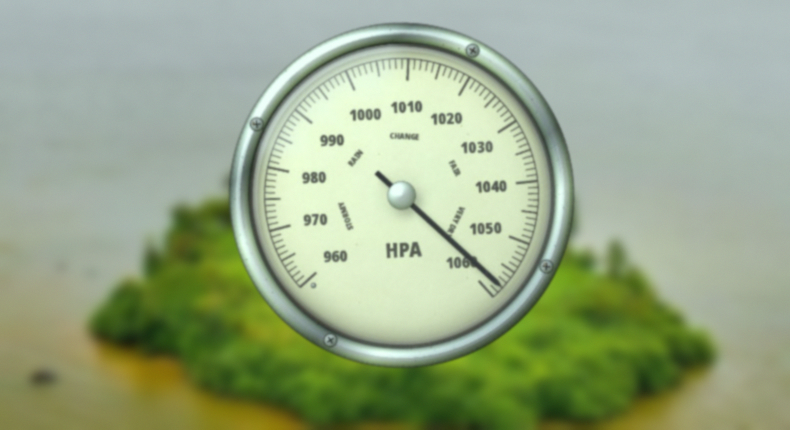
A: 1058; hPa
